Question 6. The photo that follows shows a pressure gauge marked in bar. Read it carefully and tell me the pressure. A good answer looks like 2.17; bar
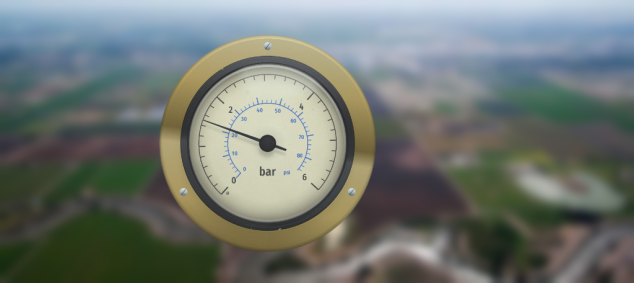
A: 1.5; bar
